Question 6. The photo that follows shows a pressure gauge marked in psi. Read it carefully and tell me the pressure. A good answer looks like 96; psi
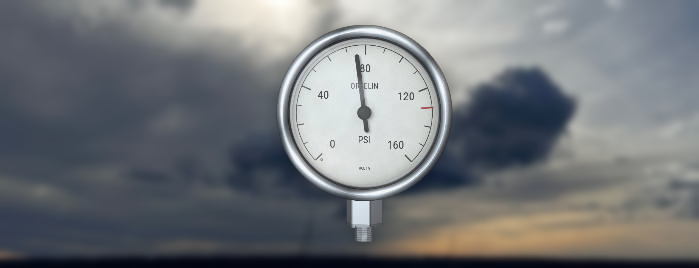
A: 75; psi
